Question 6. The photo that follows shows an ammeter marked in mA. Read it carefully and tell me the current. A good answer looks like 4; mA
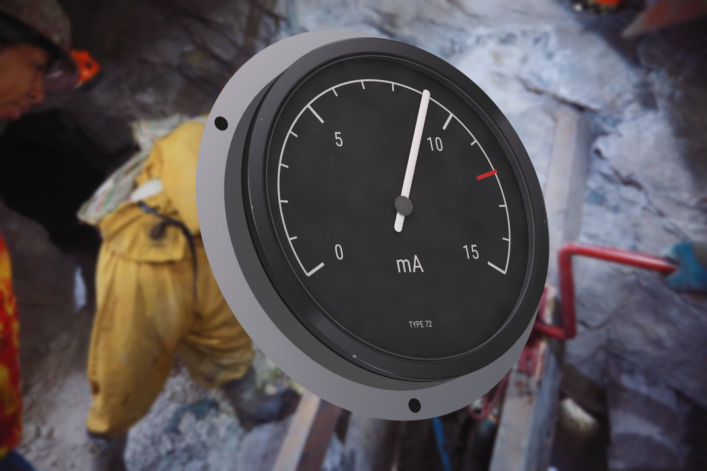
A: 9; mA
